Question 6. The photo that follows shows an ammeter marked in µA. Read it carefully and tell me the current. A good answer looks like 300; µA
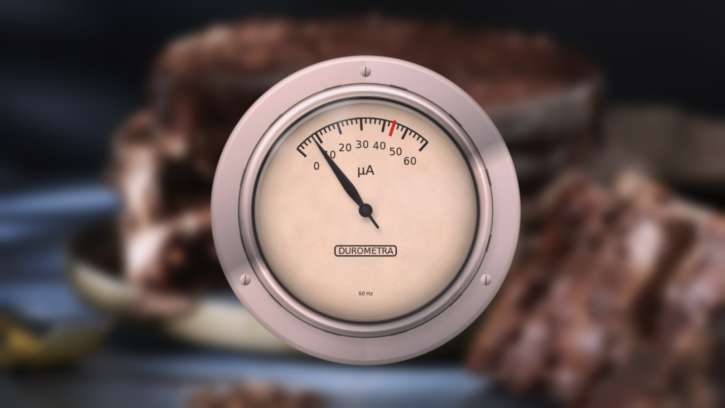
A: 8; µA
